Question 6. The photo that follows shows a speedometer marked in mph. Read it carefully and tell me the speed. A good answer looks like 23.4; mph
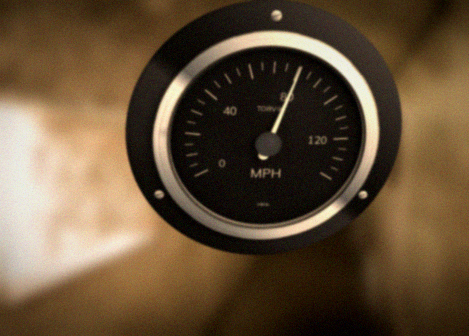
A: 80; mph
